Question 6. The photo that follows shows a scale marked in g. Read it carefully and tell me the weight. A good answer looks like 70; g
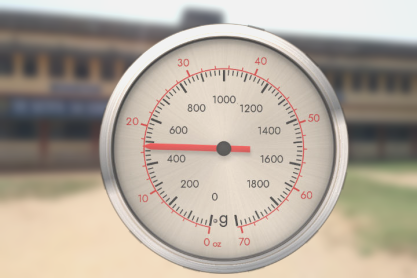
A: 480; g
